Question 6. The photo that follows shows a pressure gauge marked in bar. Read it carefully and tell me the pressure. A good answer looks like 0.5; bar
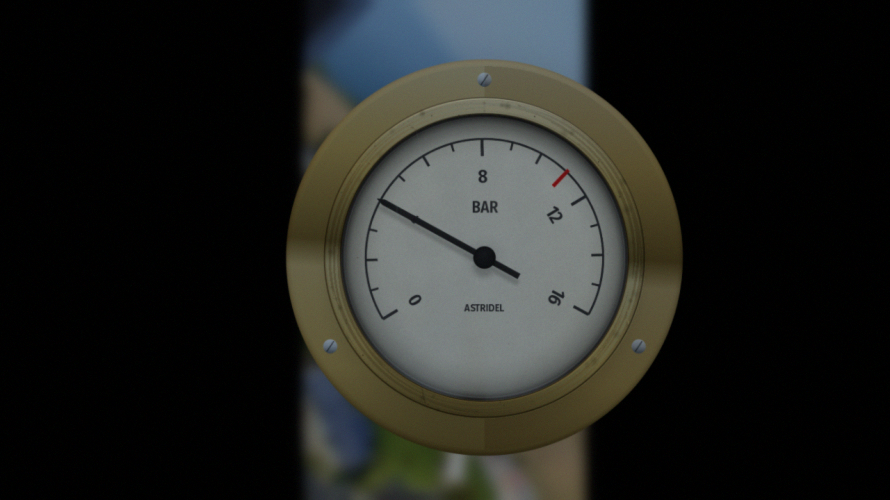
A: 4; bar
